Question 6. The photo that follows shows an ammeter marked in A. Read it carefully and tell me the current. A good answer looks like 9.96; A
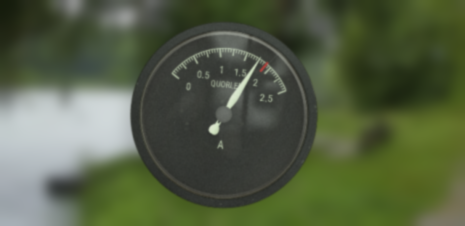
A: 1.75; A
